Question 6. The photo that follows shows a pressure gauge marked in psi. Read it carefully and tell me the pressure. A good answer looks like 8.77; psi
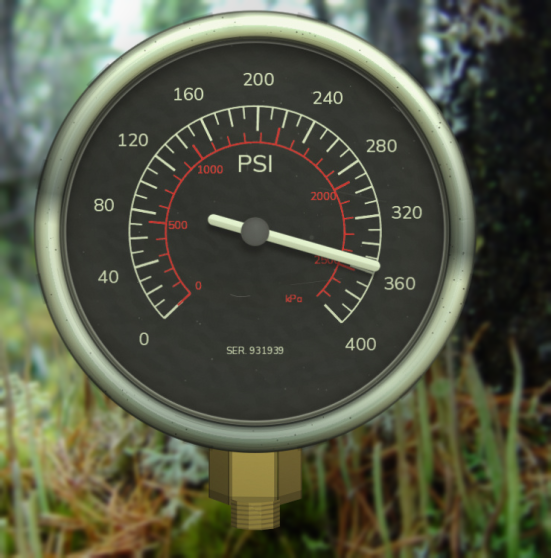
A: 355; psi
